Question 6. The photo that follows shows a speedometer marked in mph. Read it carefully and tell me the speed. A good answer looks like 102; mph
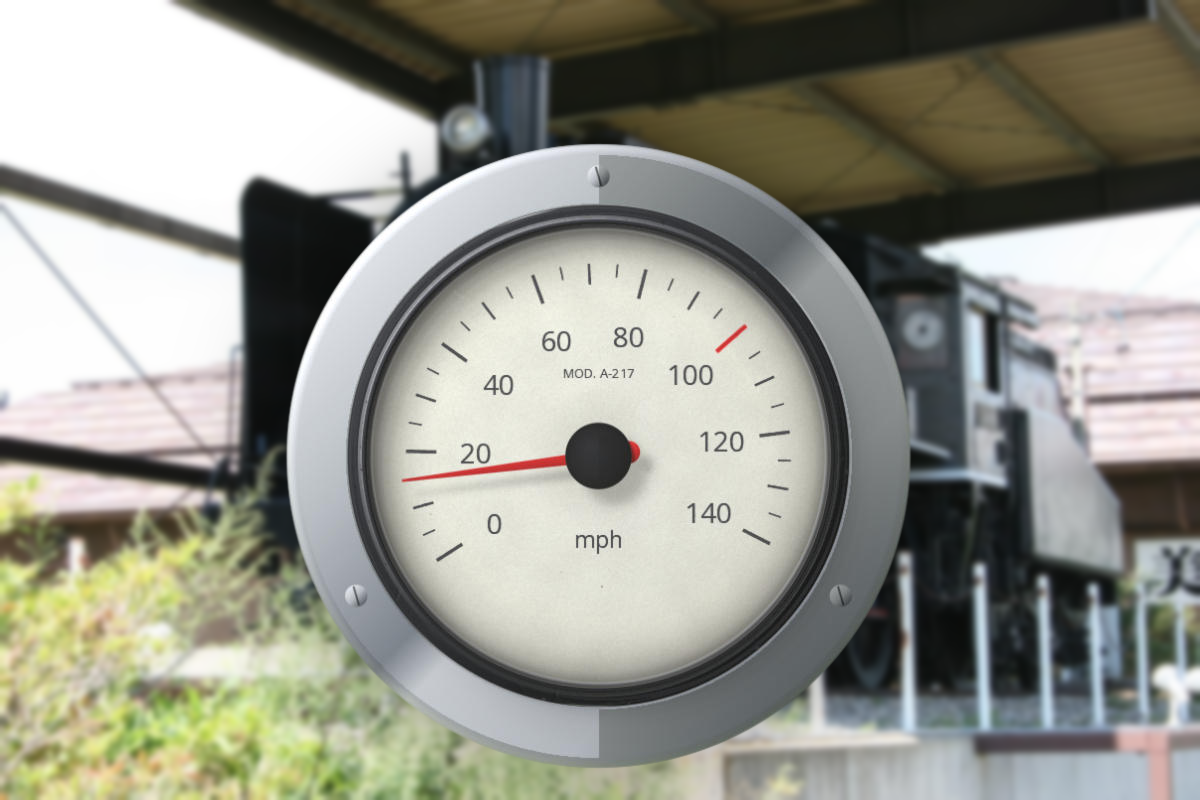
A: 15; mph
